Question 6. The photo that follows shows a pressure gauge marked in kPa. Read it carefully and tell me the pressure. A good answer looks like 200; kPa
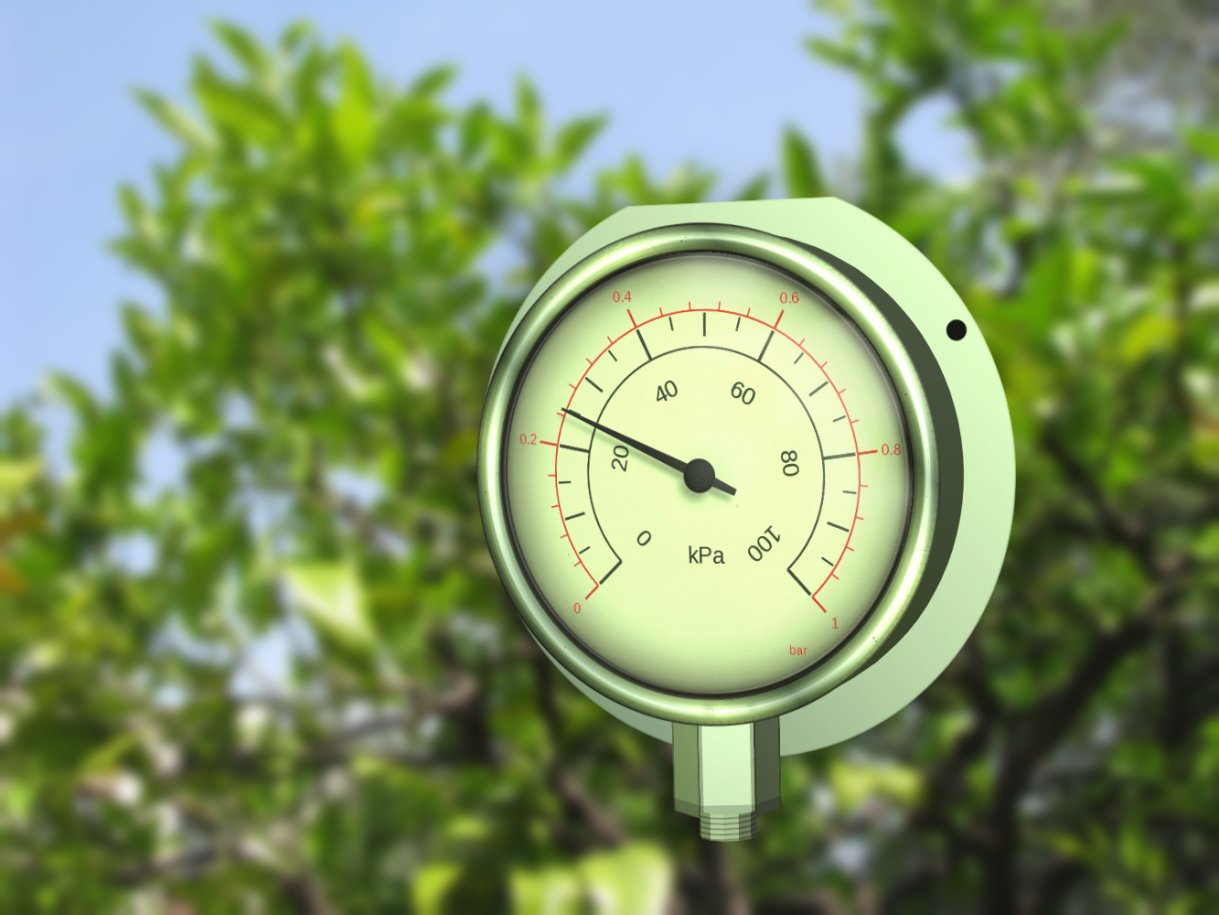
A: 25; kPa
